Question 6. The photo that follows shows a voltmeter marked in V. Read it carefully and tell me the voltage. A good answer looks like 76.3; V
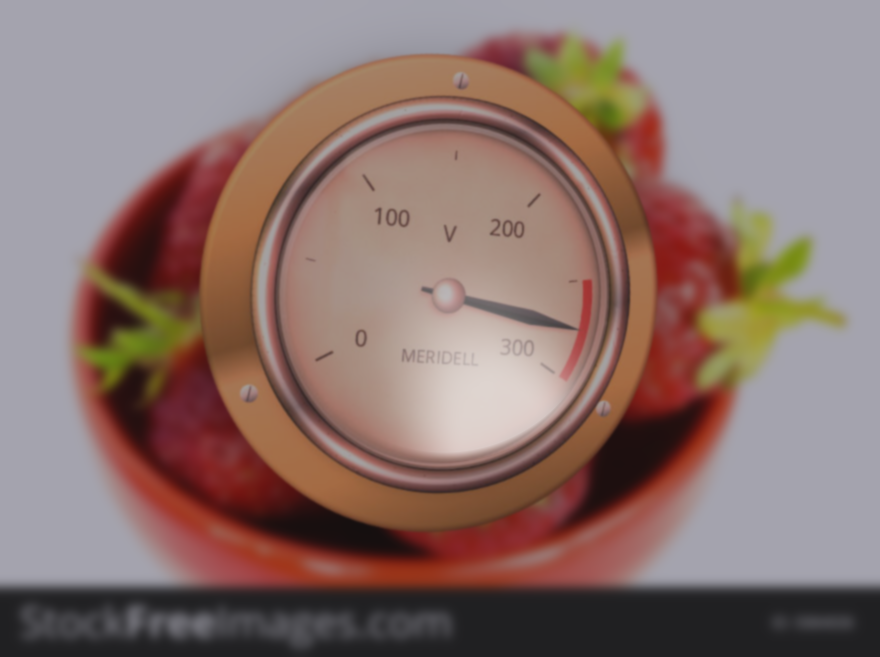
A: 275; V
